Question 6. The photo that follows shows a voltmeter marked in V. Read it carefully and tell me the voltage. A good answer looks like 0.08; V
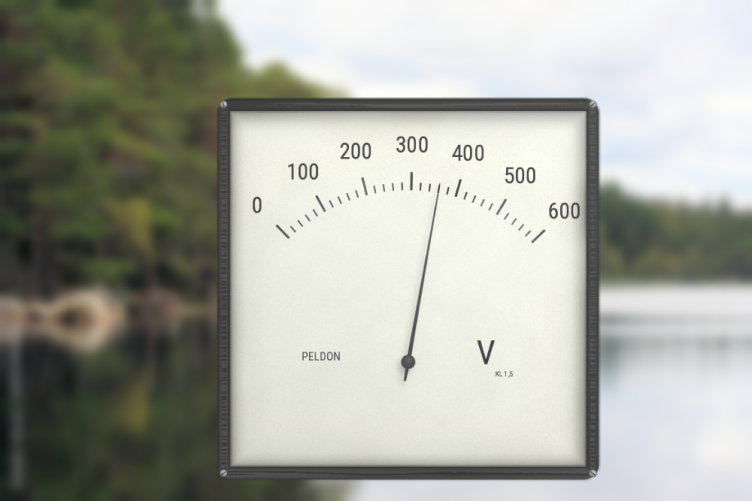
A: 360; V
